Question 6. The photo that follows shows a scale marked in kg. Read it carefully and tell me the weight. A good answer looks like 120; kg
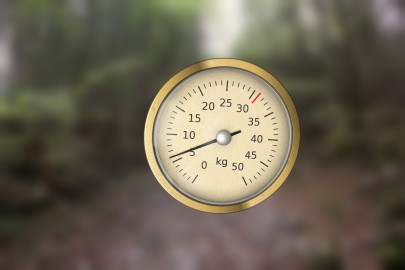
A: 6; kg
